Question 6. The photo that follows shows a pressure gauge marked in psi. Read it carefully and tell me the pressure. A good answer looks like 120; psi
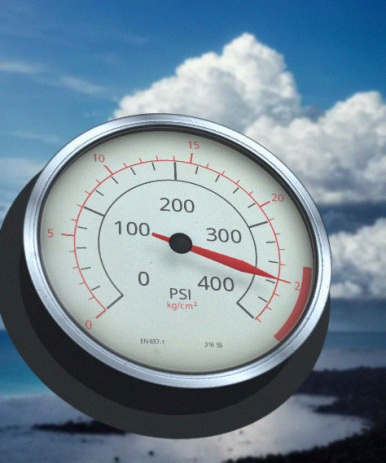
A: 360; psi
